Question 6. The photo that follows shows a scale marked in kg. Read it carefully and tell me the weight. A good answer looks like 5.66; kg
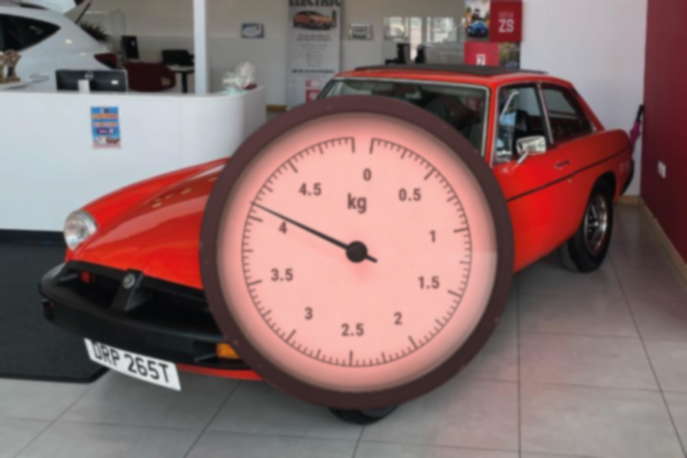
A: 4.1; kg
